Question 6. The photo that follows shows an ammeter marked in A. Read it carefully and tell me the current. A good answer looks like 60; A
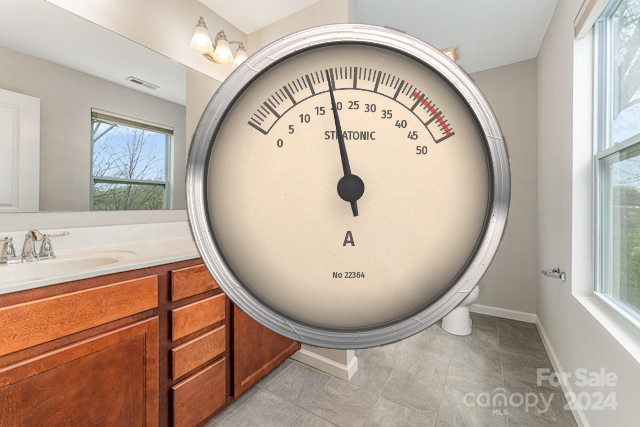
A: 19; A
